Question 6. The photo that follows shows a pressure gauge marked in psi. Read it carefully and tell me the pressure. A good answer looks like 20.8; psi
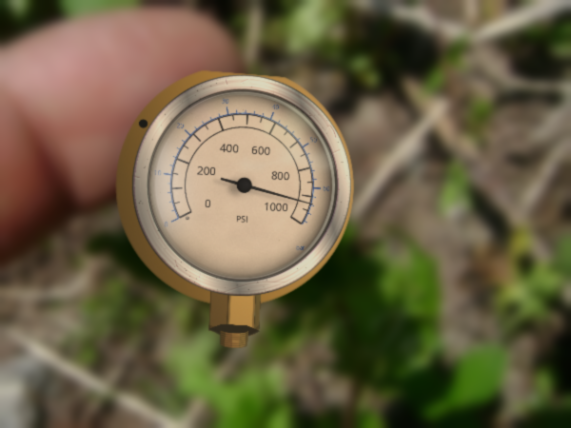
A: 925; psi
